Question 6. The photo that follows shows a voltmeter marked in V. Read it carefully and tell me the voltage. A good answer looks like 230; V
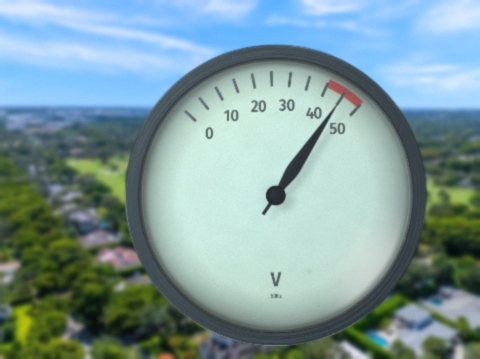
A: 45; V
